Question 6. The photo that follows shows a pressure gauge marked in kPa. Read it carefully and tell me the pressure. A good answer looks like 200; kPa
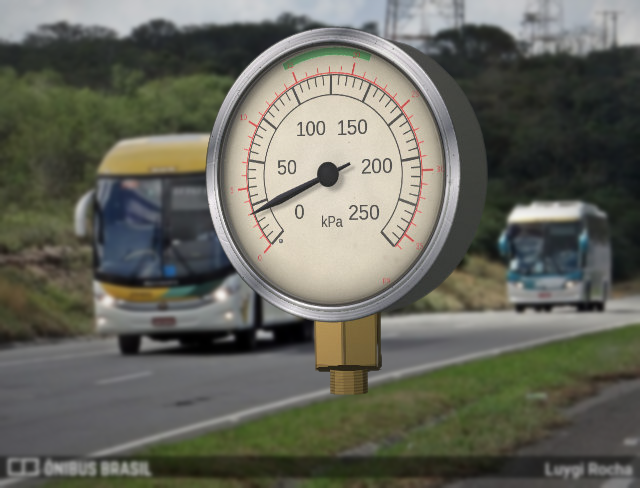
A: 20; kPa
